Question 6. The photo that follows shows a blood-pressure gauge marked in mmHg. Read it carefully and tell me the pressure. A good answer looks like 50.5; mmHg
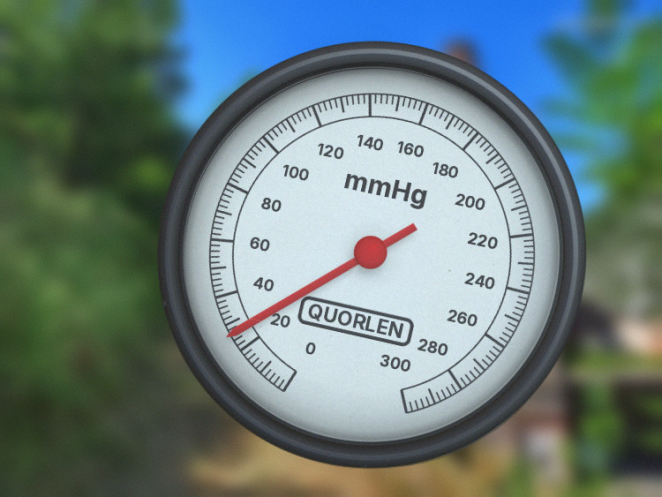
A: 26; mmHg
